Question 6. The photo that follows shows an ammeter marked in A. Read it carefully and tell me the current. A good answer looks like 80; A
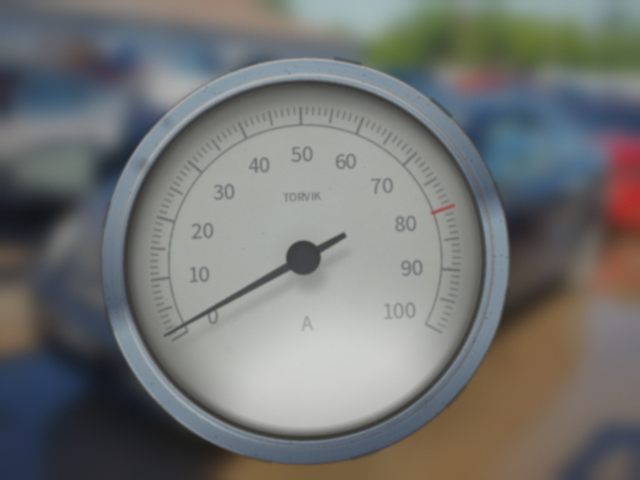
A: 1; A
